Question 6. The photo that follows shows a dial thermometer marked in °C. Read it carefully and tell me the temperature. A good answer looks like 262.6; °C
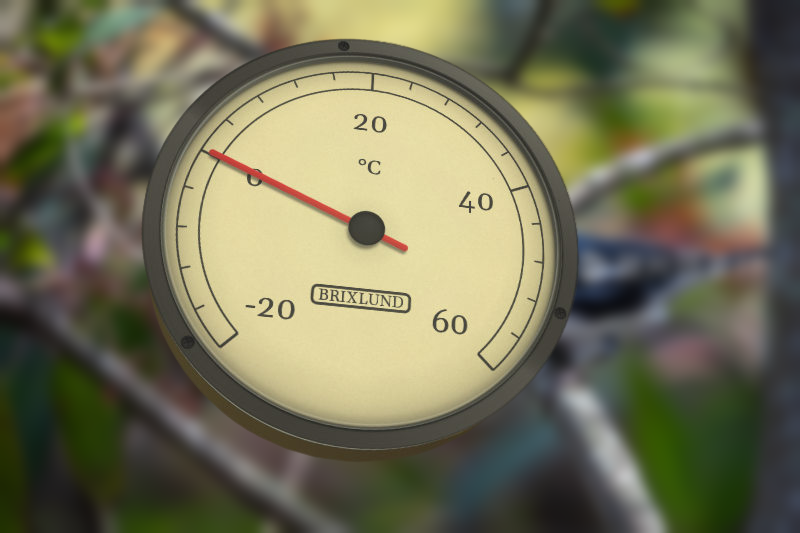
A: 0; °C
